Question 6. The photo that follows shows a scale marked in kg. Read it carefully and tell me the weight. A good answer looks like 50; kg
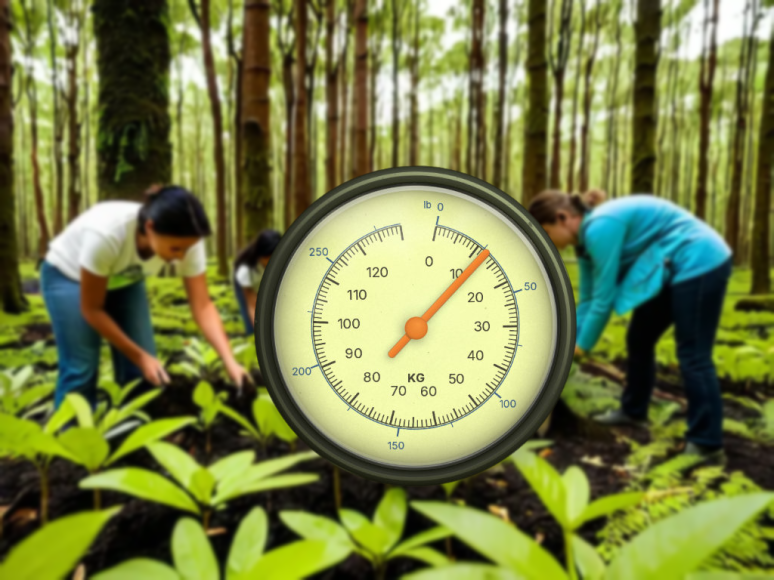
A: 12; kg
